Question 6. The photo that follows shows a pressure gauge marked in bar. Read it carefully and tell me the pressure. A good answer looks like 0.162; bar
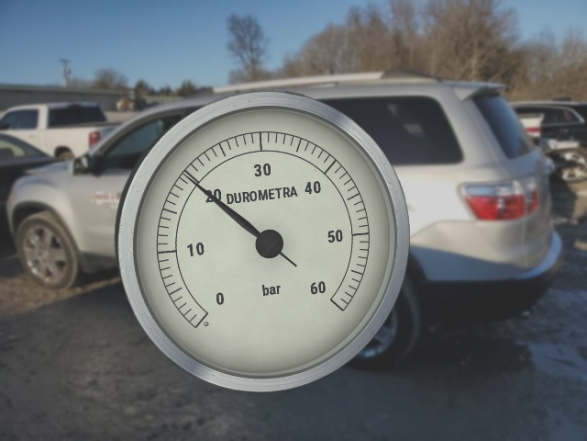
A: 19.5; bar
